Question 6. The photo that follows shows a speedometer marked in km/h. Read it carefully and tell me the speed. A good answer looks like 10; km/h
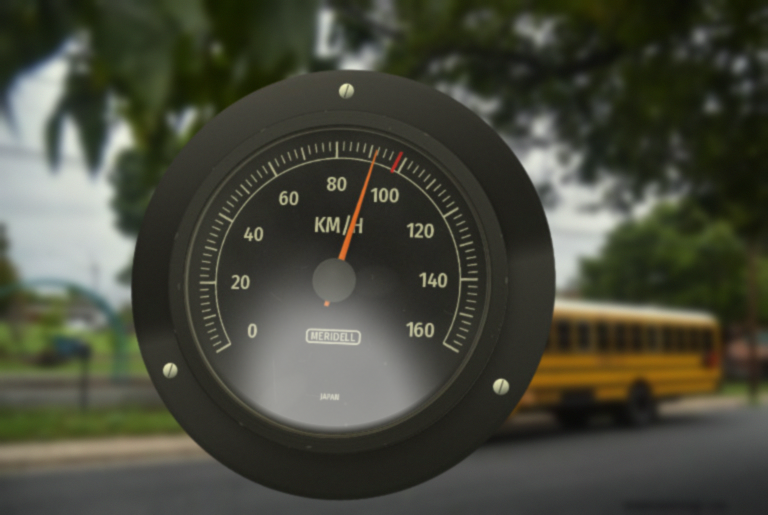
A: 92; km/h
